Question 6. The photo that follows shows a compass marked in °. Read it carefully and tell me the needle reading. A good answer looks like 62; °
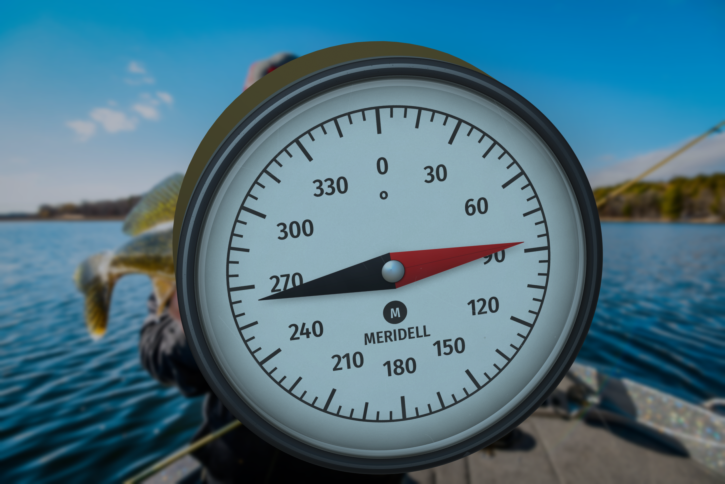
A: 85; °
